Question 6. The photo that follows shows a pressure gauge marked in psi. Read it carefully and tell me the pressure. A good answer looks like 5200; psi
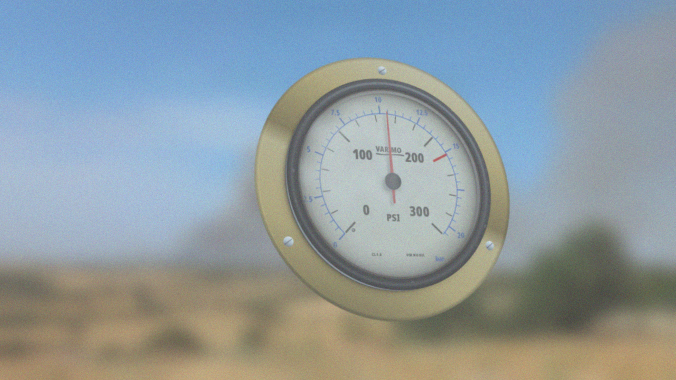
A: 150; psi
